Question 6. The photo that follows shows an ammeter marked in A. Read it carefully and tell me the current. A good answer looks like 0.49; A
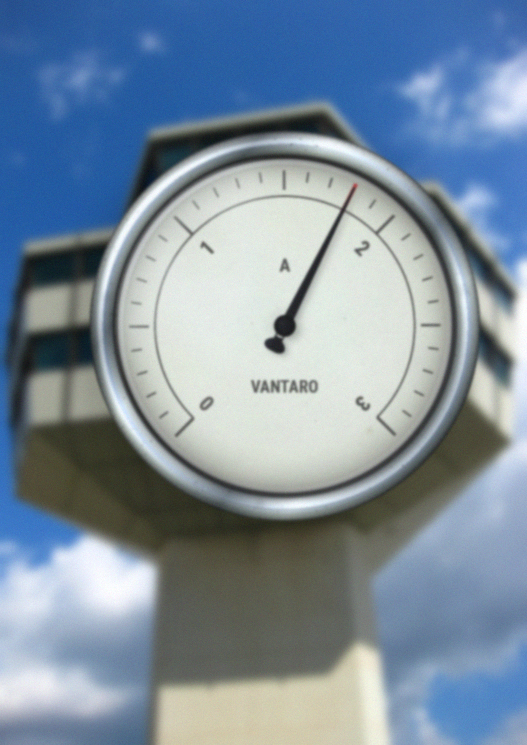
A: 1.8; A
